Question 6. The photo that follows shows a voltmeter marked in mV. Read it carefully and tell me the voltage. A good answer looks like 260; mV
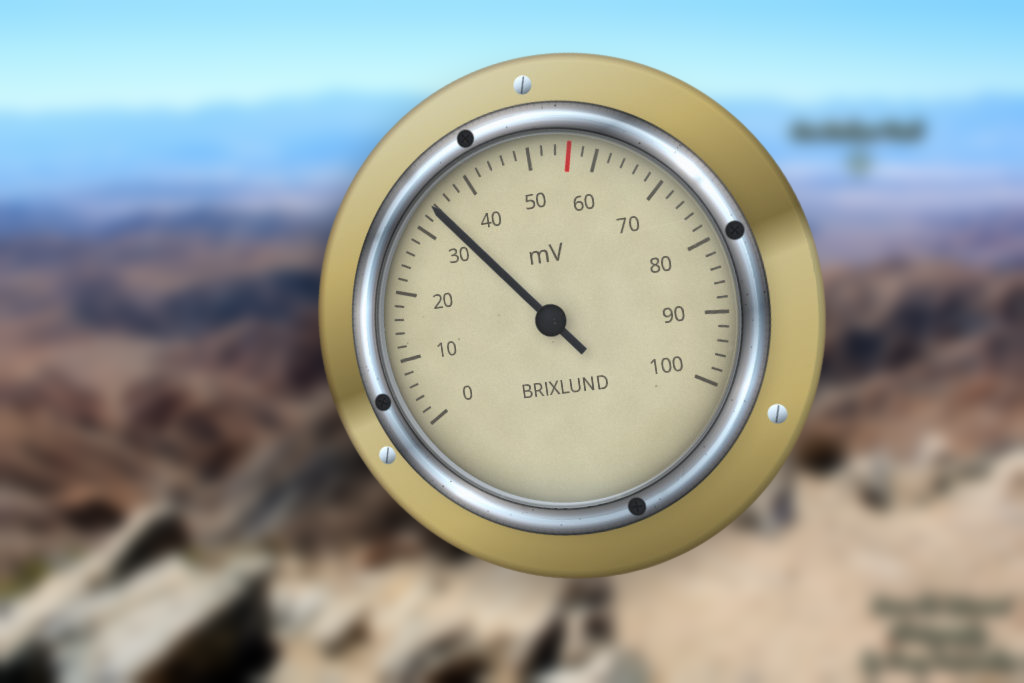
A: 34; mV
